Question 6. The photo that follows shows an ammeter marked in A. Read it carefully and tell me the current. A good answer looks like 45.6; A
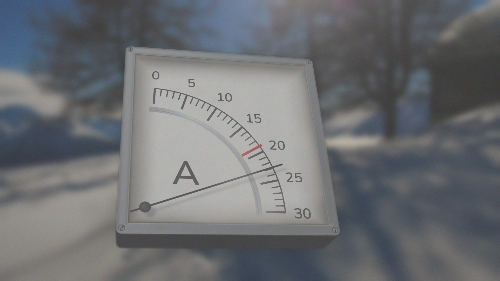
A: 23; A
